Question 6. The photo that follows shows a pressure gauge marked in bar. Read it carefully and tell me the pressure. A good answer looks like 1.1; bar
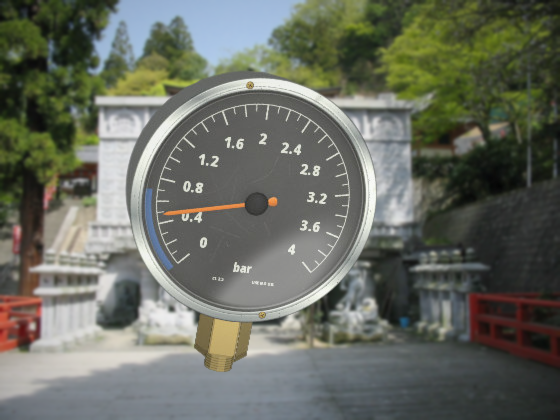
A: 0.5; bar
